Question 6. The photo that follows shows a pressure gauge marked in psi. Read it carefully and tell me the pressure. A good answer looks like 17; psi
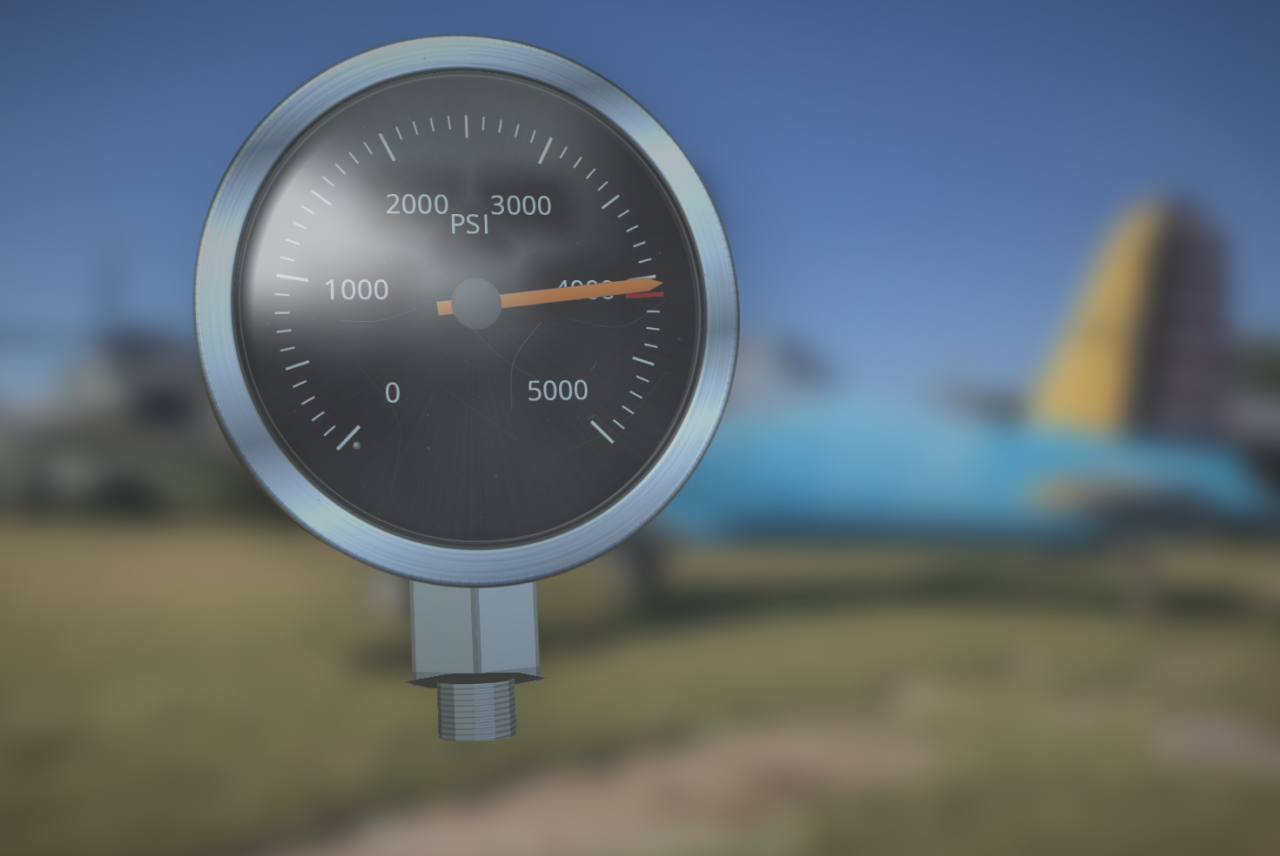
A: 4050; psi
